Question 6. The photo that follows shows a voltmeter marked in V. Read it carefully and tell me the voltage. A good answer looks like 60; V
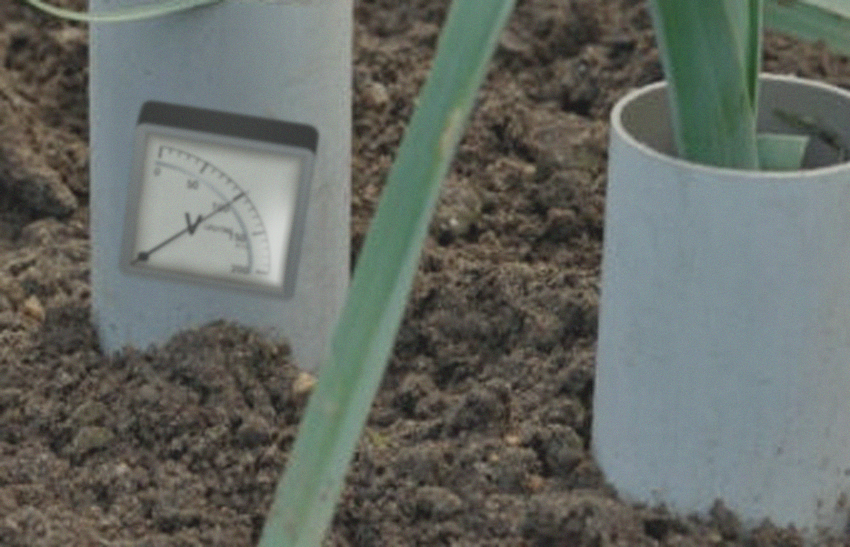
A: 100; V
